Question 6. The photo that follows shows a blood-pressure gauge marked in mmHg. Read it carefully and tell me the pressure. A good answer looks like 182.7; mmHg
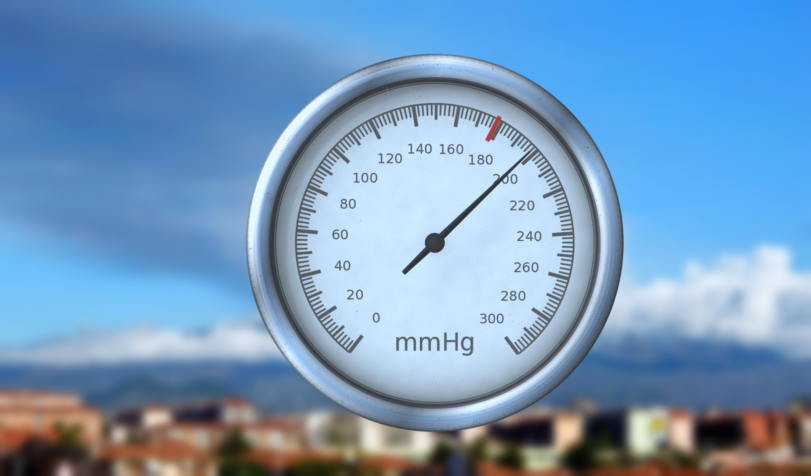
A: 198; mmHg
